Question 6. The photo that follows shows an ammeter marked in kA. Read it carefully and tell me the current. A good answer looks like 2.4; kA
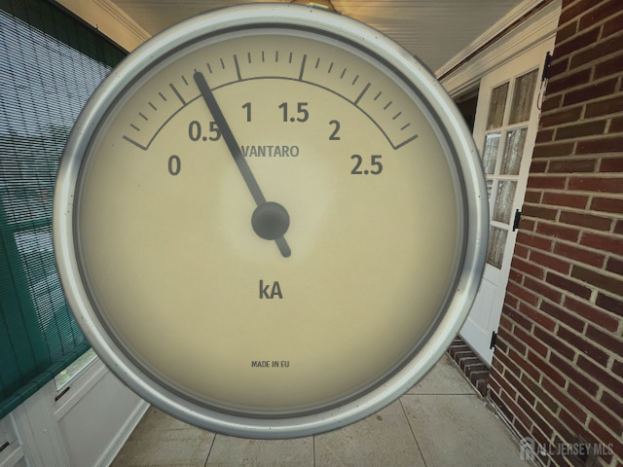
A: 0.7; kA
